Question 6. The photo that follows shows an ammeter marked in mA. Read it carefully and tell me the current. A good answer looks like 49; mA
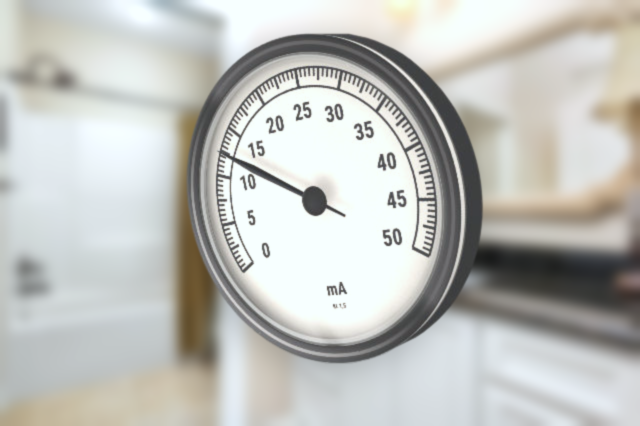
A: 12.5; mA
